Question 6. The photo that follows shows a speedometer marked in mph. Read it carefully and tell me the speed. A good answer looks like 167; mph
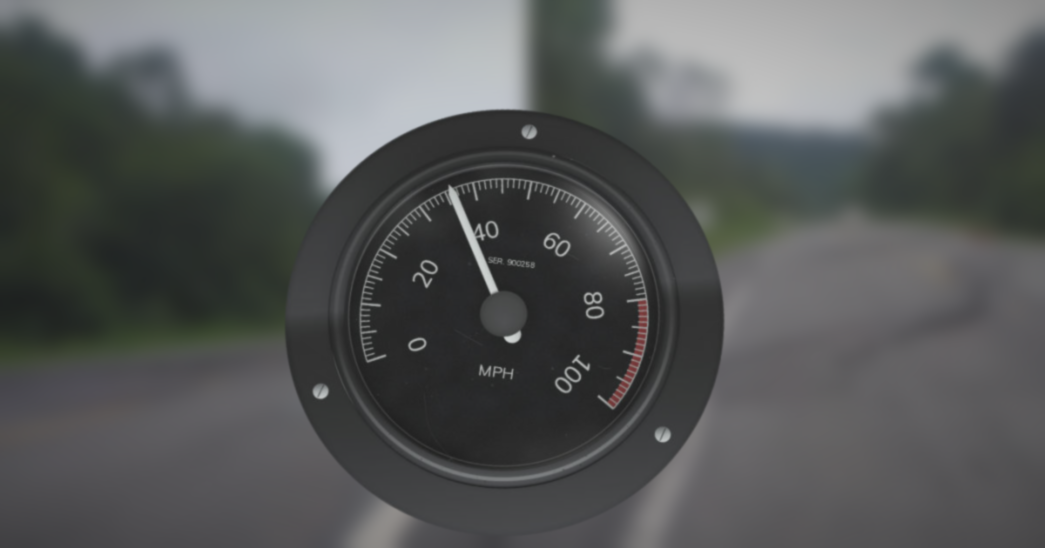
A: 36; mph
